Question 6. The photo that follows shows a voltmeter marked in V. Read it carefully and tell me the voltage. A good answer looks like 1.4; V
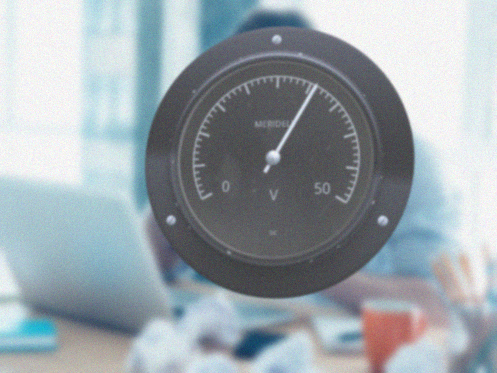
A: 31; V
